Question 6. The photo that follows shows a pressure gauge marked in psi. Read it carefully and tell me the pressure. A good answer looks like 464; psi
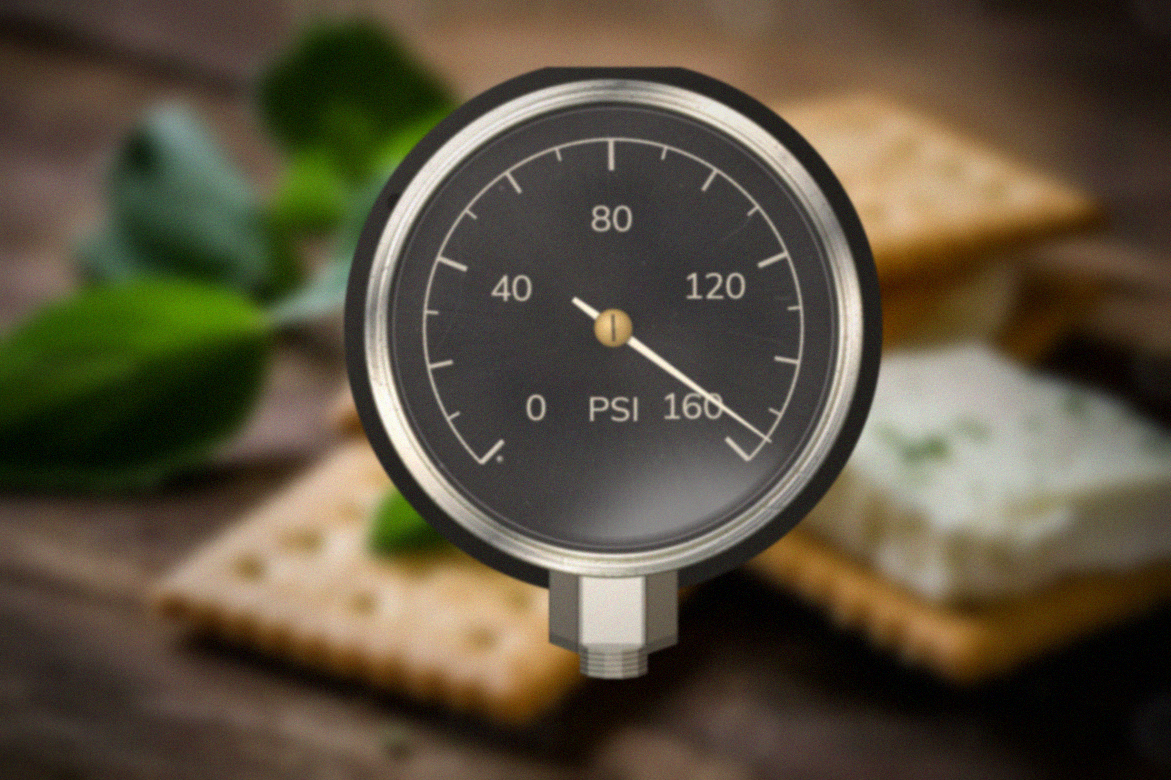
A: 155; psi
